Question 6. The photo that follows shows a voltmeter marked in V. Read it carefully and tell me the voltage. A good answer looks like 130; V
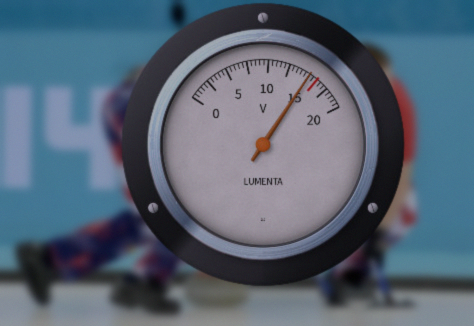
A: 15; V
